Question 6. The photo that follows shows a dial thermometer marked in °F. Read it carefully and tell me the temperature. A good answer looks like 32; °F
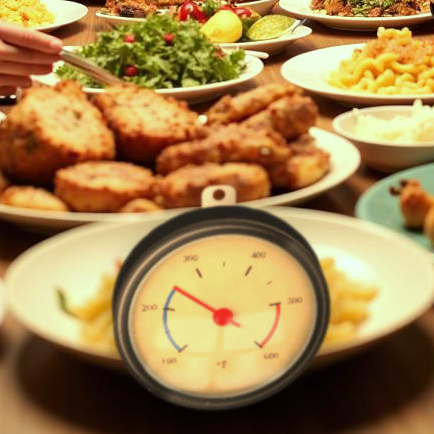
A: 250; °F
